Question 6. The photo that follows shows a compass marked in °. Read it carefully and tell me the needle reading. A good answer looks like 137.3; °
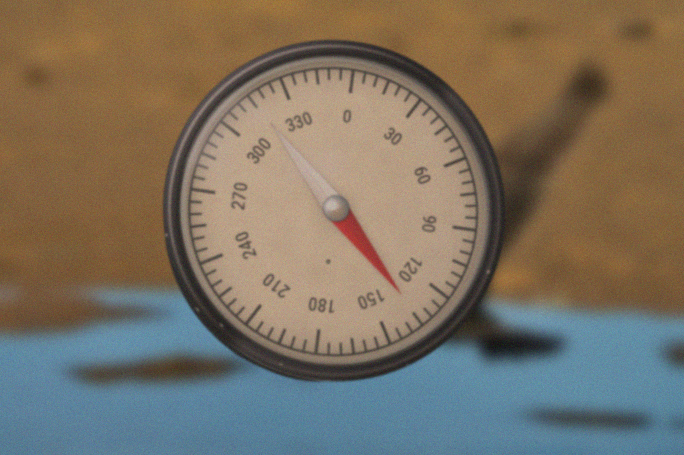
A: 135; °
